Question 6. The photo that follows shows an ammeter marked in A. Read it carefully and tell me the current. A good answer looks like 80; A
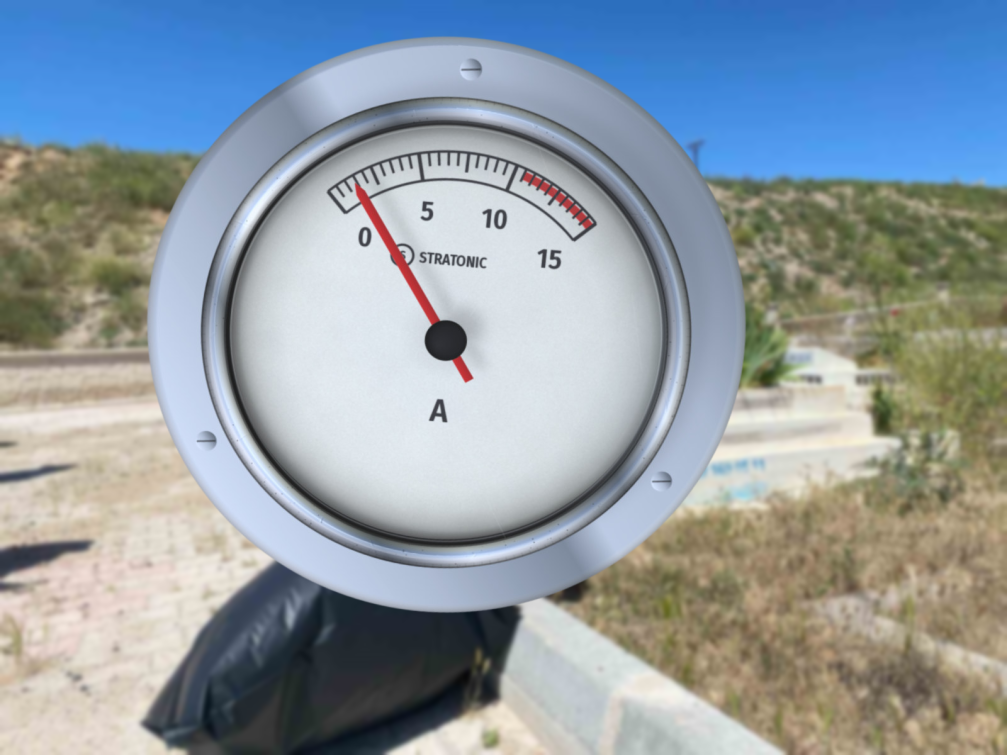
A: 1.5; A
